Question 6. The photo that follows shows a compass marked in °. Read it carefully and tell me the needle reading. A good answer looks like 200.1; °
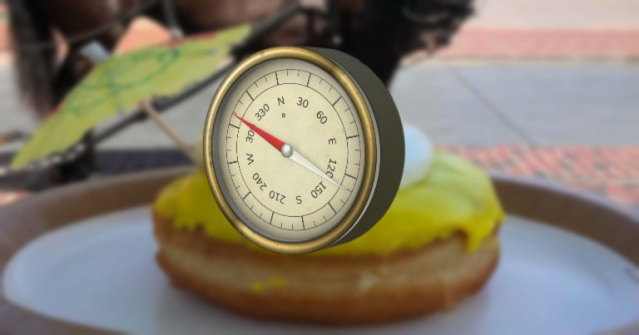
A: 310; °
